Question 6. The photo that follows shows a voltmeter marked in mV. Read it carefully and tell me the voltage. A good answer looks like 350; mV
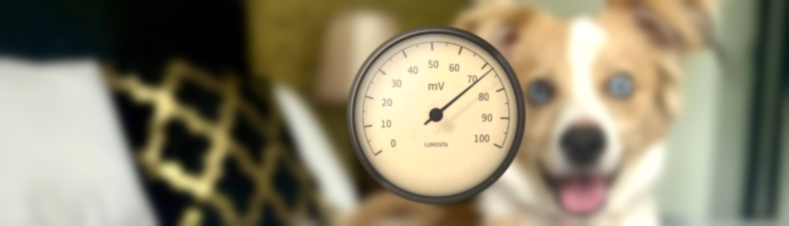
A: 72.5; mV
